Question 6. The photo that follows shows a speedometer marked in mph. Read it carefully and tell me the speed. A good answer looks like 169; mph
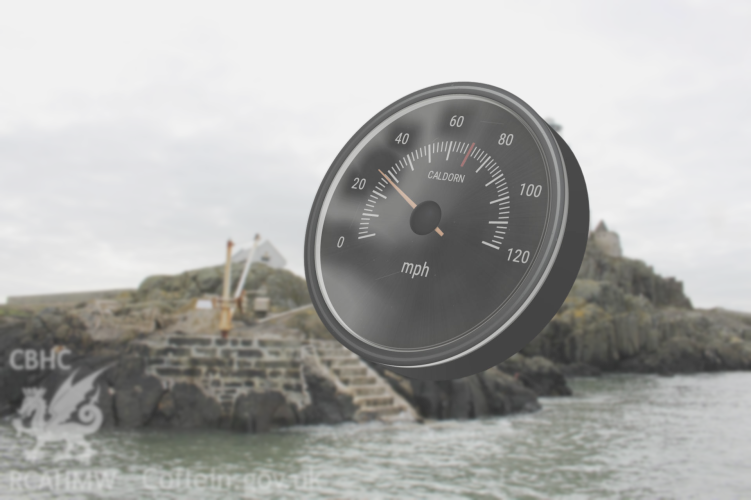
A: 28; mph
